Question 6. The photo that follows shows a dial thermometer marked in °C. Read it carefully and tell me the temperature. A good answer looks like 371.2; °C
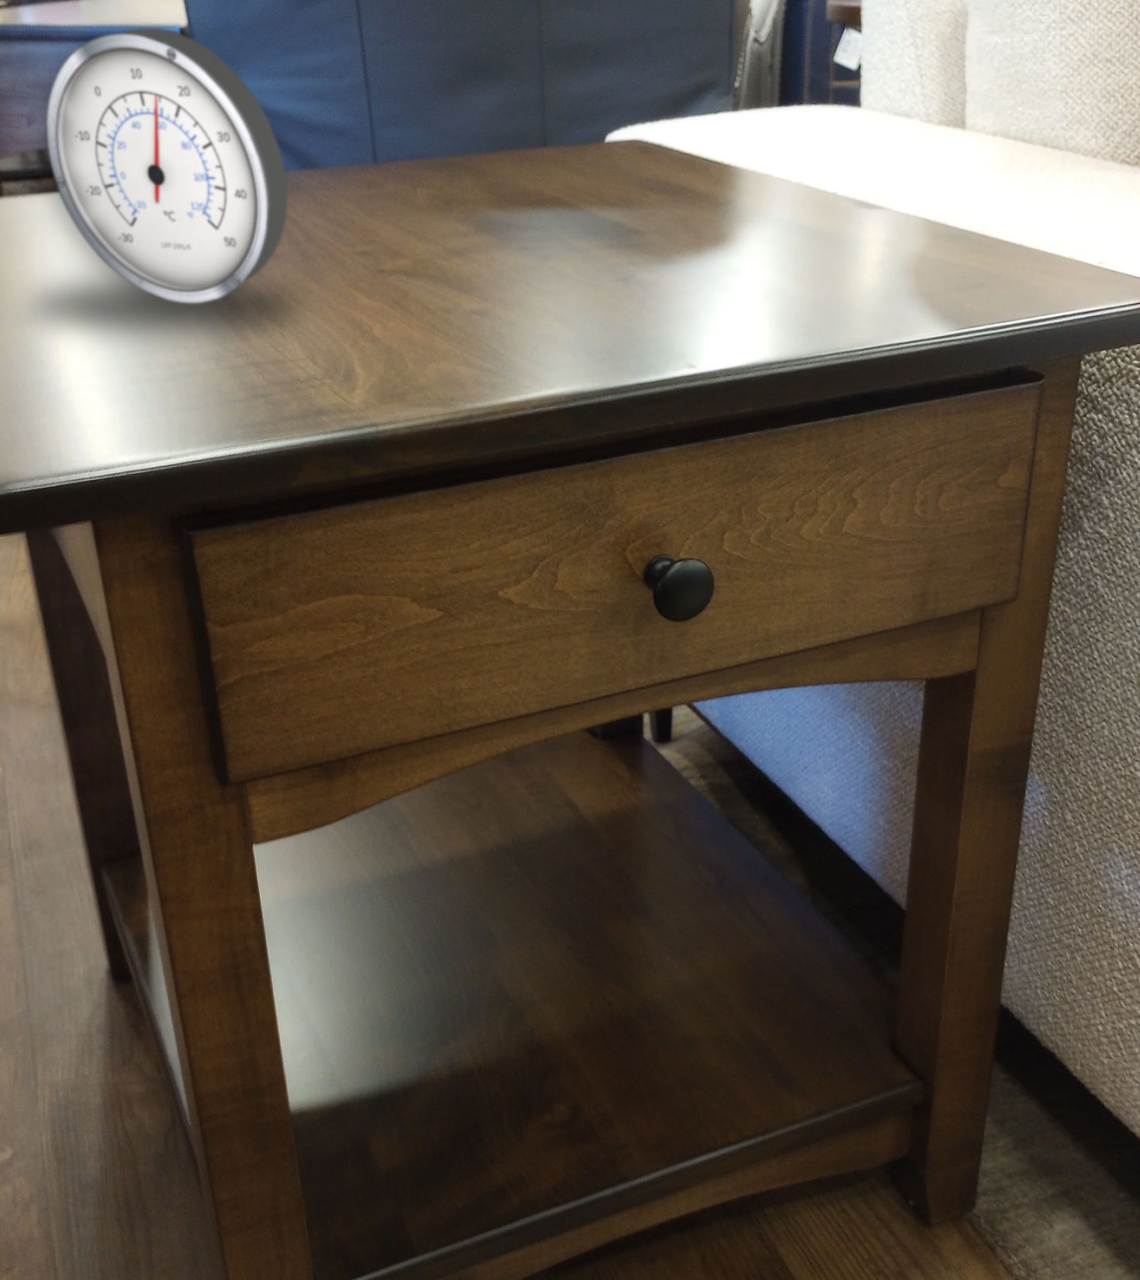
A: 15; °C
